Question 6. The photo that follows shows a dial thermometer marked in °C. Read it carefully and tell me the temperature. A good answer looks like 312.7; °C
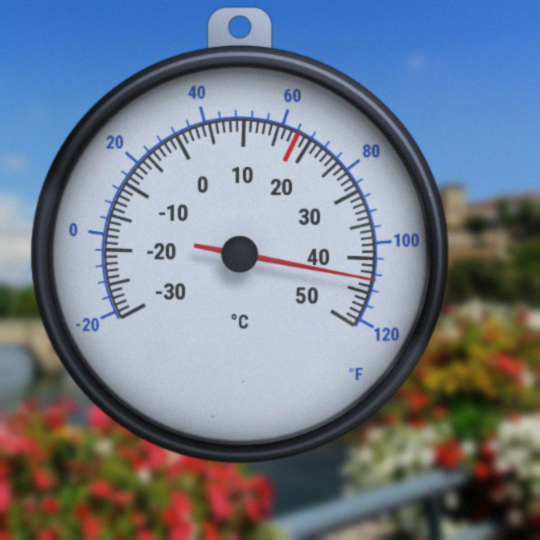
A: 43; °C
